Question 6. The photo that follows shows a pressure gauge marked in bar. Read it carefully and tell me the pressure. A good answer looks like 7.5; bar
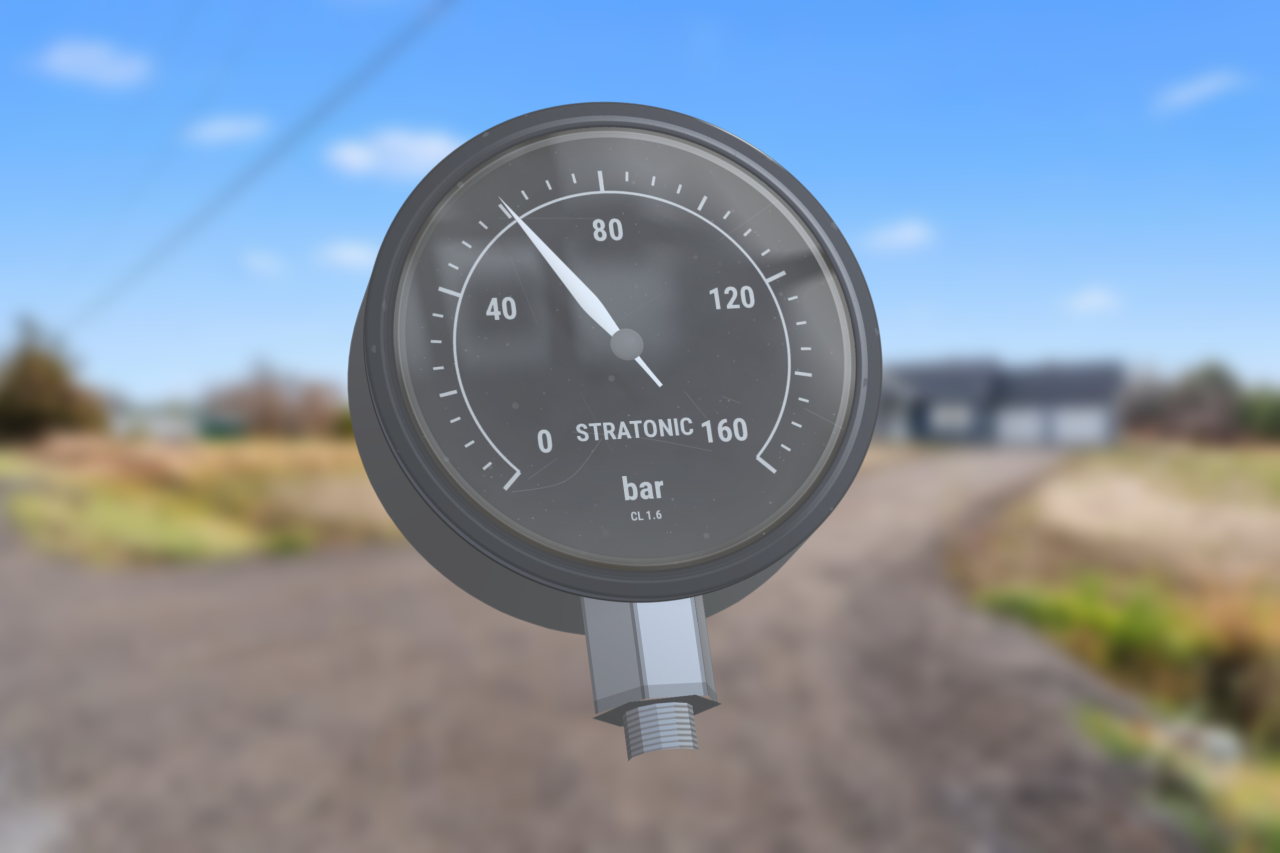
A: 60; bar
